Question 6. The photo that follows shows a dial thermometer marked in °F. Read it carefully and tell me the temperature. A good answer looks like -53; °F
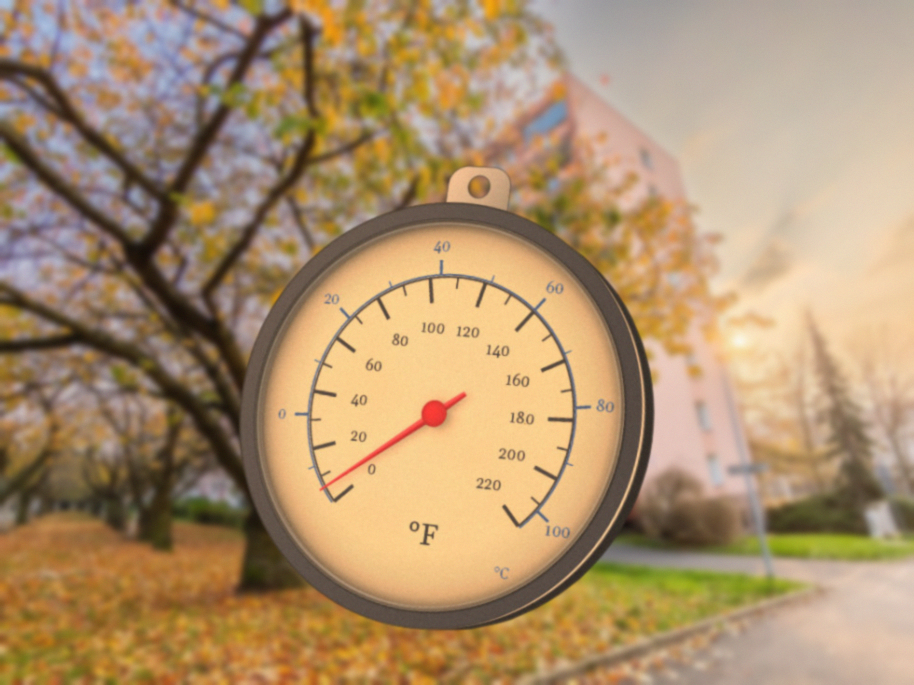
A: 5; °F
